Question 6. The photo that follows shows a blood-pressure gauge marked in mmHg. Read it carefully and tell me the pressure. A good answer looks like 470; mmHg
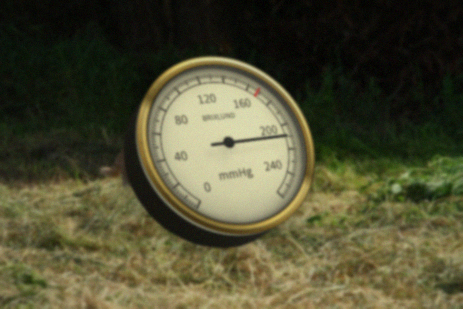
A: 210; mmHg
